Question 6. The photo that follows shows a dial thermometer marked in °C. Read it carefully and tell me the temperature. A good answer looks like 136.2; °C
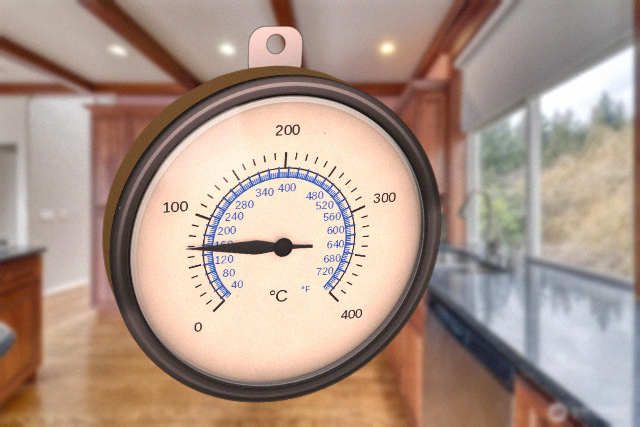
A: 70; °C
